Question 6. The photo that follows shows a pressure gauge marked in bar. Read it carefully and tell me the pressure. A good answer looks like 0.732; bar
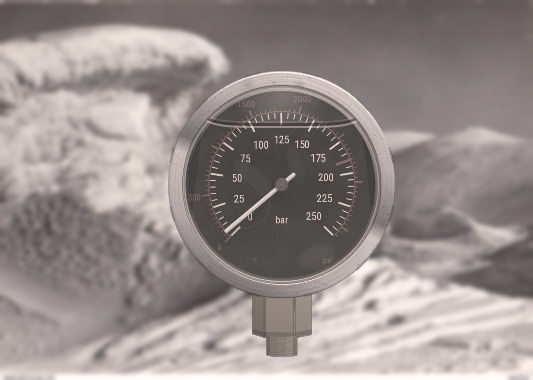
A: 5; bar
